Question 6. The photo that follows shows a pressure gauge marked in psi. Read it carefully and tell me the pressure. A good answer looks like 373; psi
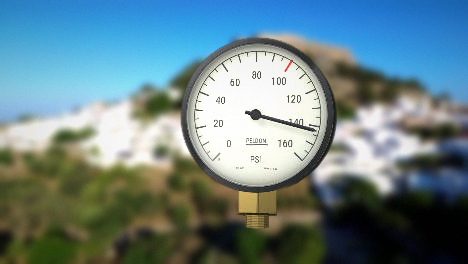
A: 142.5; psi
